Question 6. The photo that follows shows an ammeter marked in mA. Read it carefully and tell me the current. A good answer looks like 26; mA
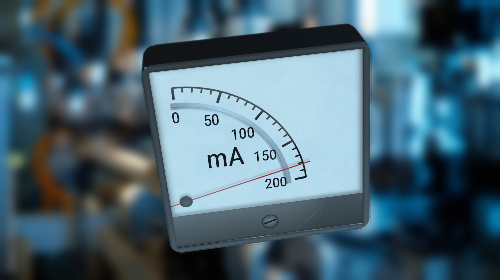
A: 180; mA
